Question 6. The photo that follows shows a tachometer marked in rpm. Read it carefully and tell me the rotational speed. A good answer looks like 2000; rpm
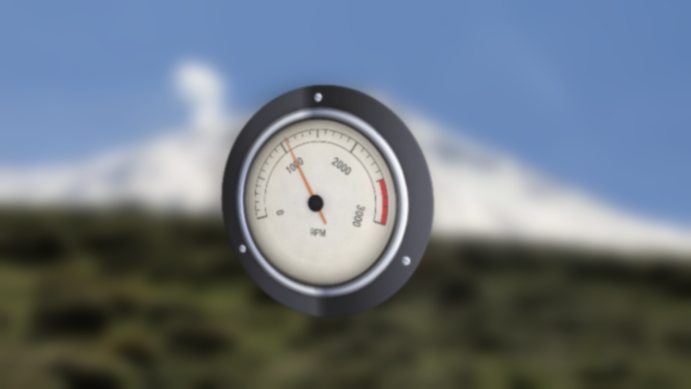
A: 1100; rpm
